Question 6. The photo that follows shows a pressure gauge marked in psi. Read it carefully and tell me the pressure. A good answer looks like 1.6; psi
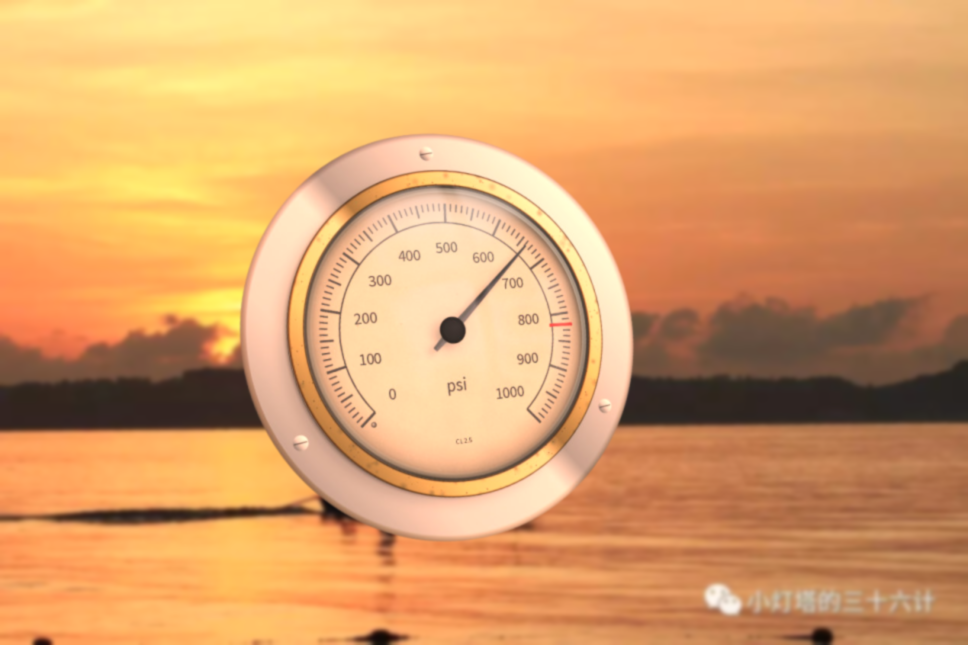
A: 660; psi
